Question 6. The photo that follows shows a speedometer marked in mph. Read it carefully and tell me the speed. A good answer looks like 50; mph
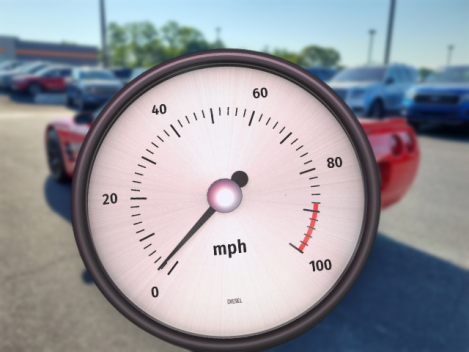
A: 2; mph
